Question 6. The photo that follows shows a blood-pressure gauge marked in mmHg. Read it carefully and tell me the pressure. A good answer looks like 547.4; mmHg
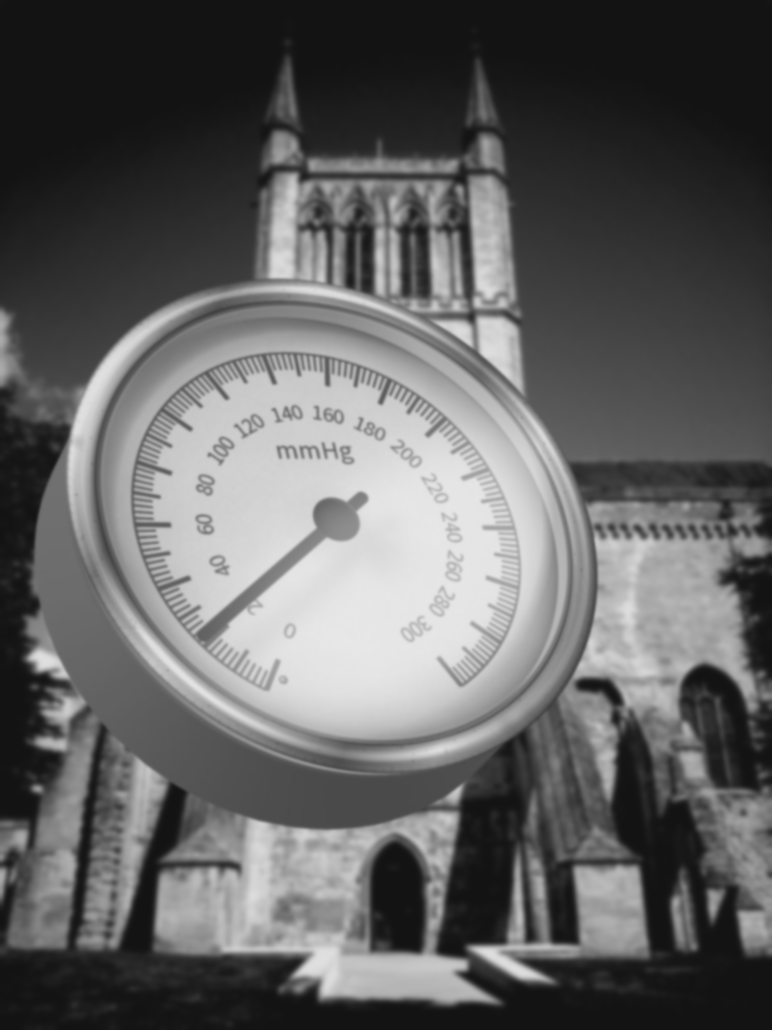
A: 22; mmHg
